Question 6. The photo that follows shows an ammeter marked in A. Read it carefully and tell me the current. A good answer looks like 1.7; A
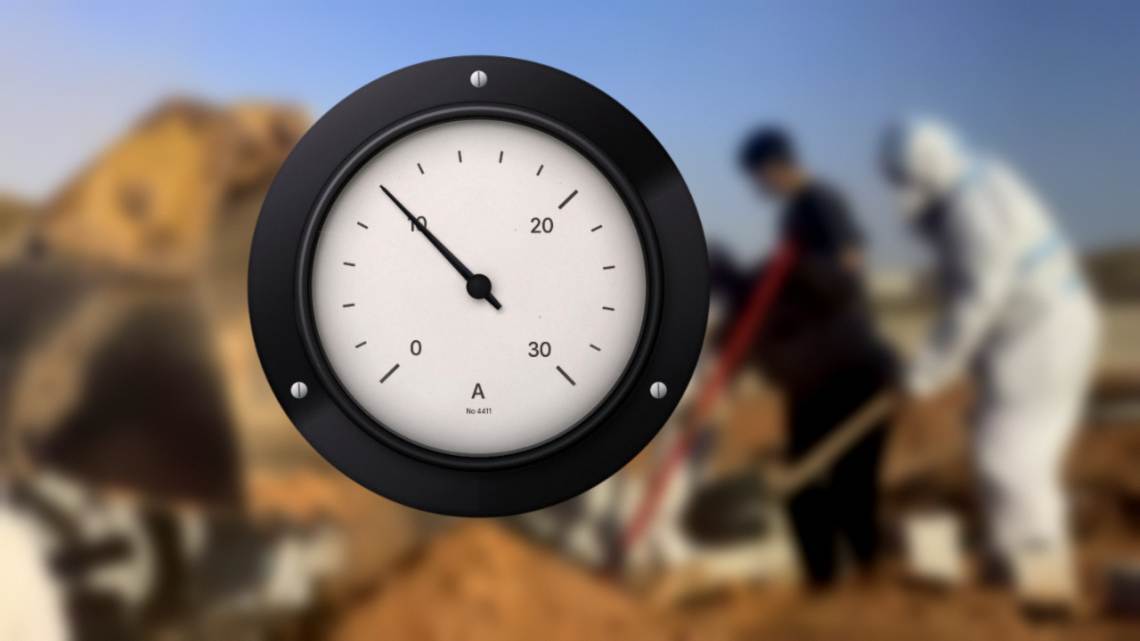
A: 10; A
